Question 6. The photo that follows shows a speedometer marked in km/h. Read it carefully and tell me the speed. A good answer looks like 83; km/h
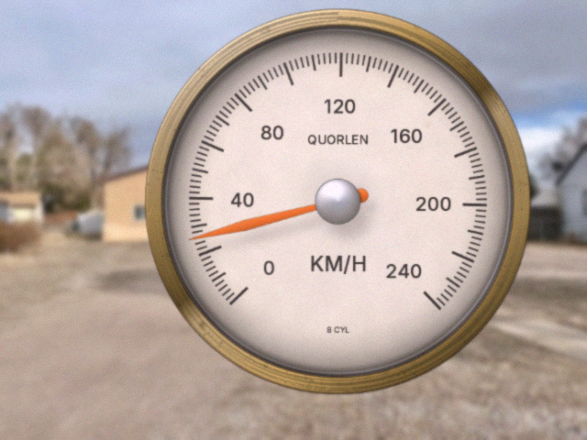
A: 26; km/h
